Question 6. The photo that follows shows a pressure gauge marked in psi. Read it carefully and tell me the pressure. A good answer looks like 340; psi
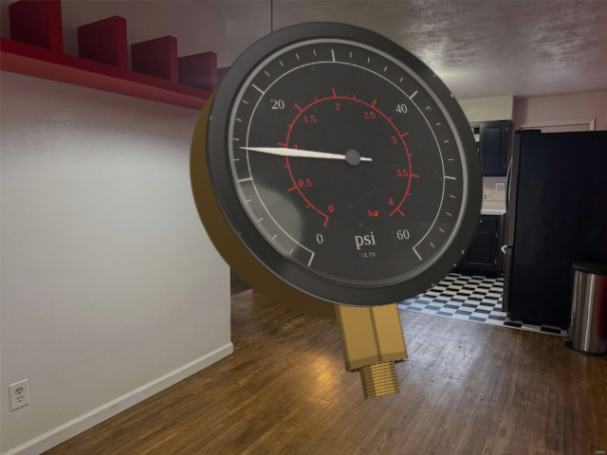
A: 13; psi
